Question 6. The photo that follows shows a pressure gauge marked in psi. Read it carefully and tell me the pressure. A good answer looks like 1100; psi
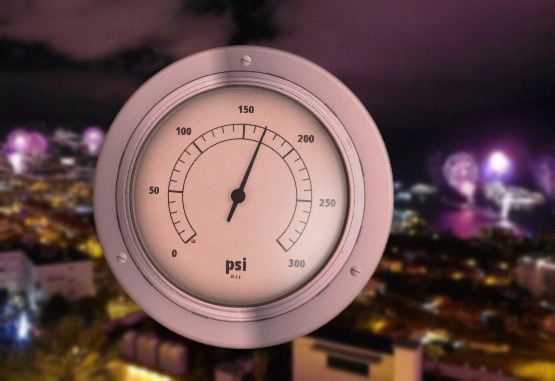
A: 170; psi
